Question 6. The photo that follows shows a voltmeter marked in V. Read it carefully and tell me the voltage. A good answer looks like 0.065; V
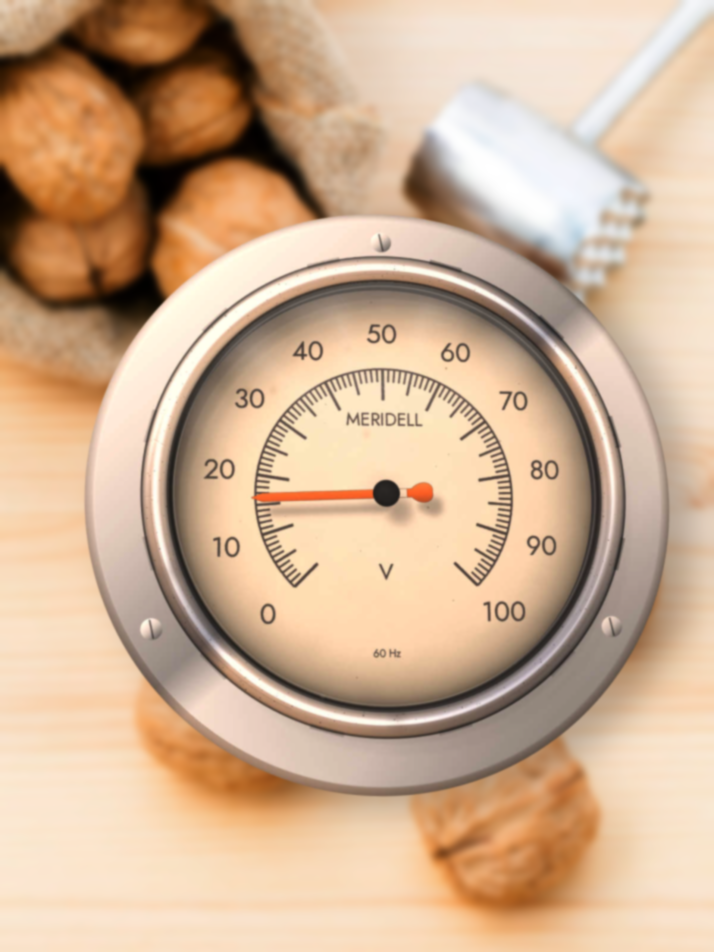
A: 16; V
